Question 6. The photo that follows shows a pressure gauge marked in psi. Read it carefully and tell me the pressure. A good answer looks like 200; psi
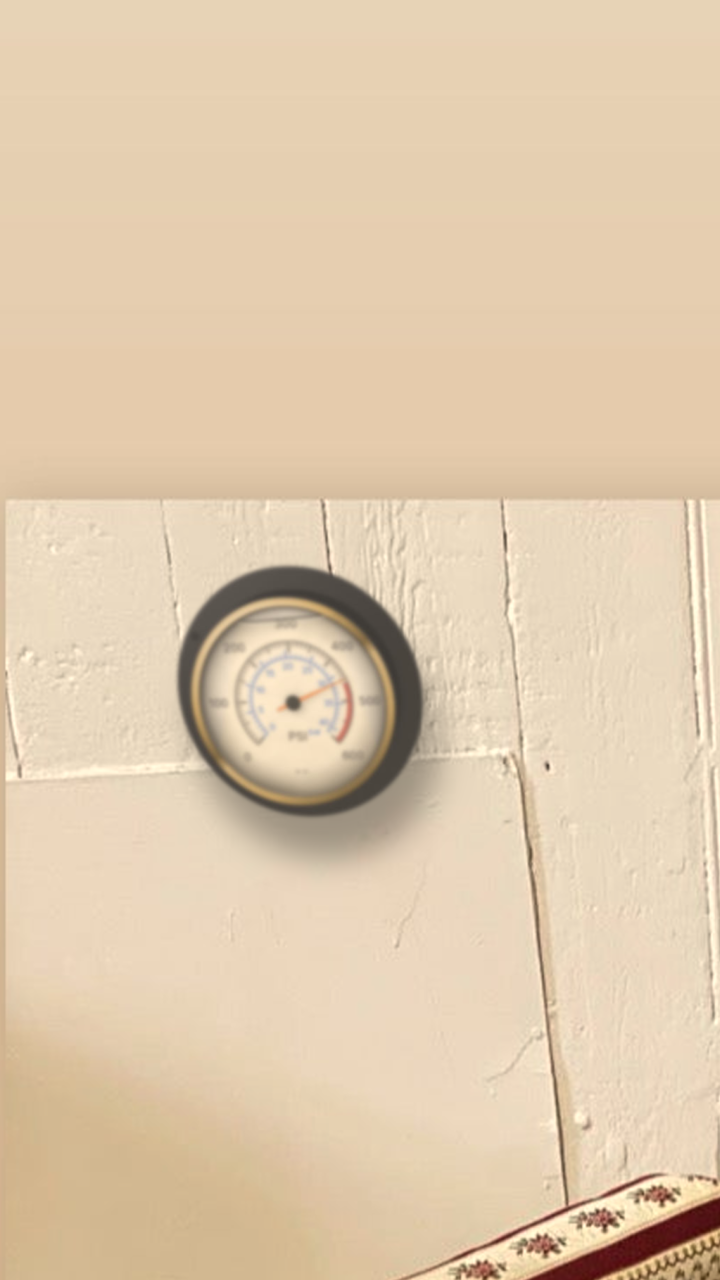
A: 450; psi
